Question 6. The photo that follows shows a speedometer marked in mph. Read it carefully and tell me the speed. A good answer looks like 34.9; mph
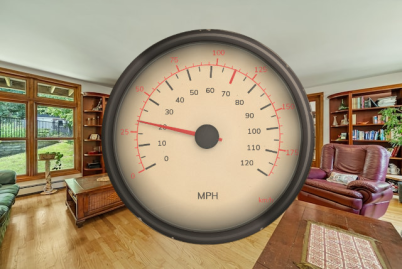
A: 20; mph
